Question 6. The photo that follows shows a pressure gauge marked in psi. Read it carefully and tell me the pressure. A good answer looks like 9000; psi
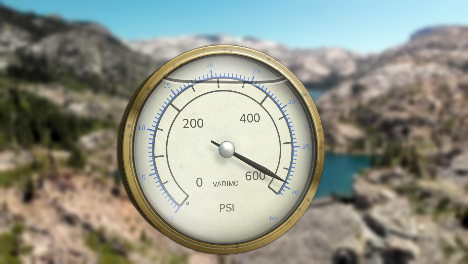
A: 575; psi
